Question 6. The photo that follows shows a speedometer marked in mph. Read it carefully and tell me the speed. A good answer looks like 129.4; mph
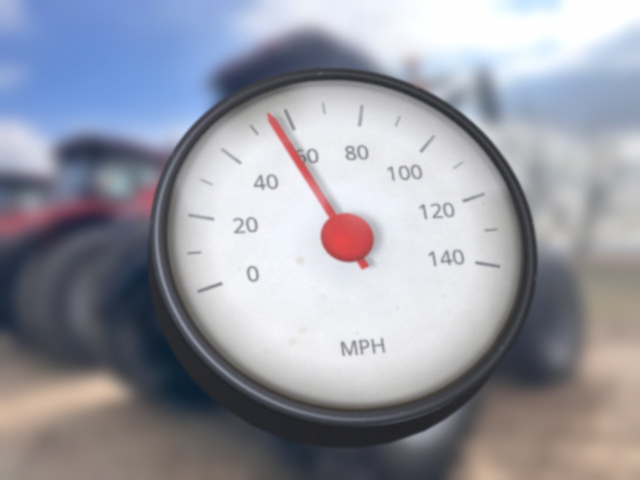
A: 55; mph
